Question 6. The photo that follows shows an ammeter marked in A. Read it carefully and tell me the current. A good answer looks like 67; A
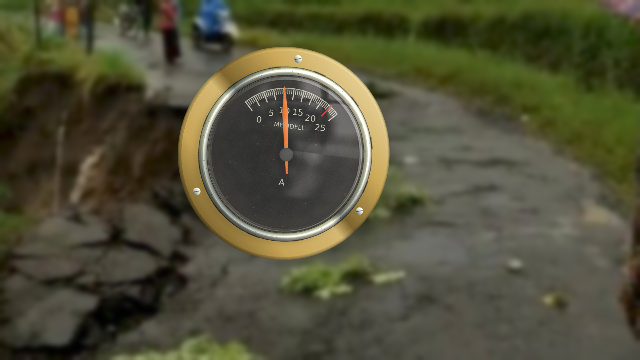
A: 10; A
